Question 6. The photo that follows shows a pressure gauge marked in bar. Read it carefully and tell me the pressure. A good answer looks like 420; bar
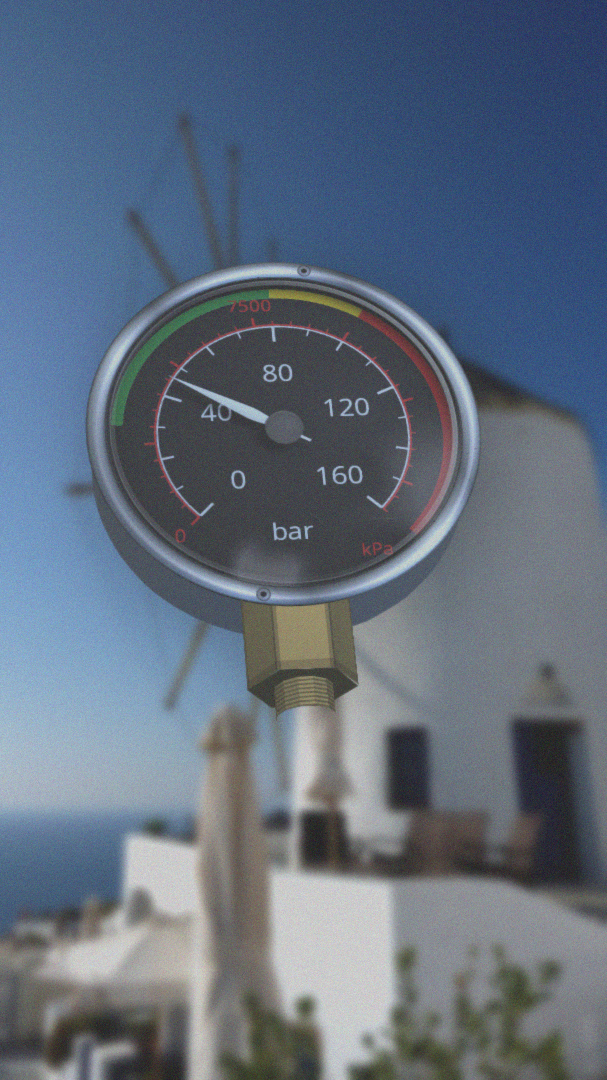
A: 45; bar
